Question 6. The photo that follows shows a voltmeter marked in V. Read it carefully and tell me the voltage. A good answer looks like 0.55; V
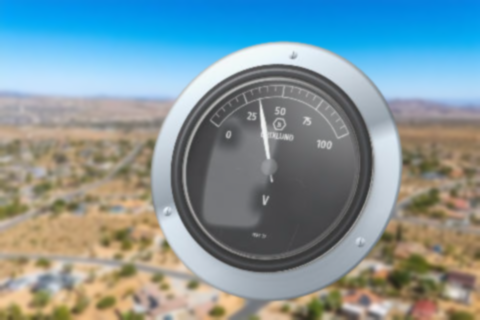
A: 35; V
